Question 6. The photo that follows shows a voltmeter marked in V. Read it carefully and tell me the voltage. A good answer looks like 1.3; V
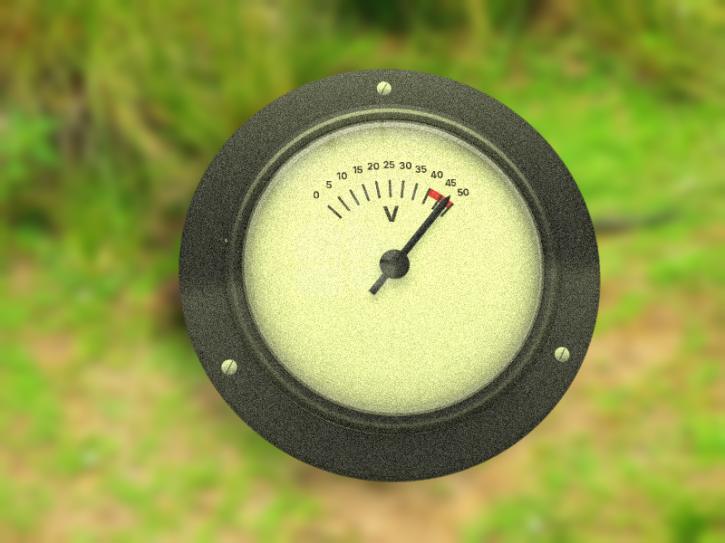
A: 47.5; V
